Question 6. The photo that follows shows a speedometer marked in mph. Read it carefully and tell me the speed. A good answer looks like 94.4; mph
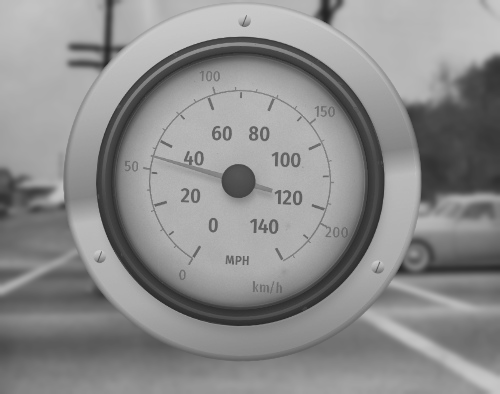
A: 35; mph
